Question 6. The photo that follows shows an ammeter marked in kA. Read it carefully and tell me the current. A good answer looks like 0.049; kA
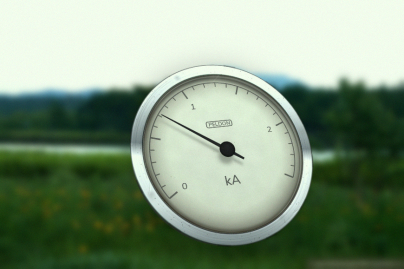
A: 0.7; kA
